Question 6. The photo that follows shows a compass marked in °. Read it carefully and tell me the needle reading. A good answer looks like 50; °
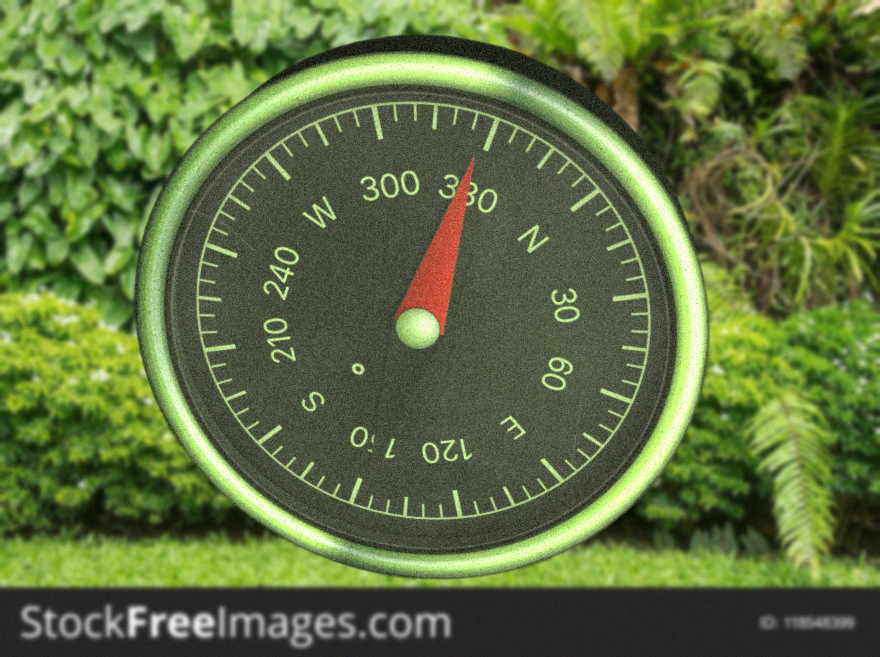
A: 327.5; °
